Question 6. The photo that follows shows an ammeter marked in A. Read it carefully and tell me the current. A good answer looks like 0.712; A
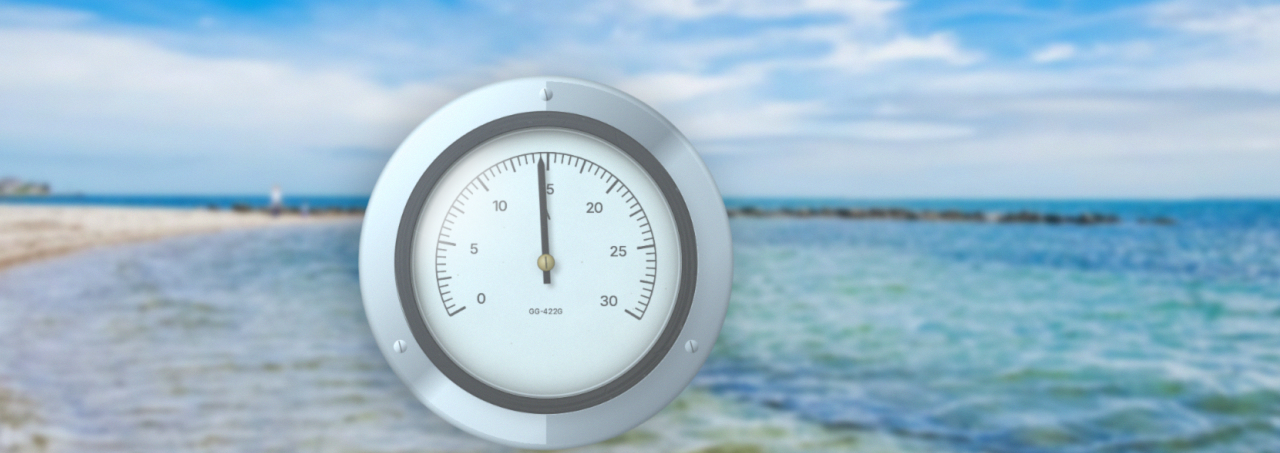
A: 14.5; A
